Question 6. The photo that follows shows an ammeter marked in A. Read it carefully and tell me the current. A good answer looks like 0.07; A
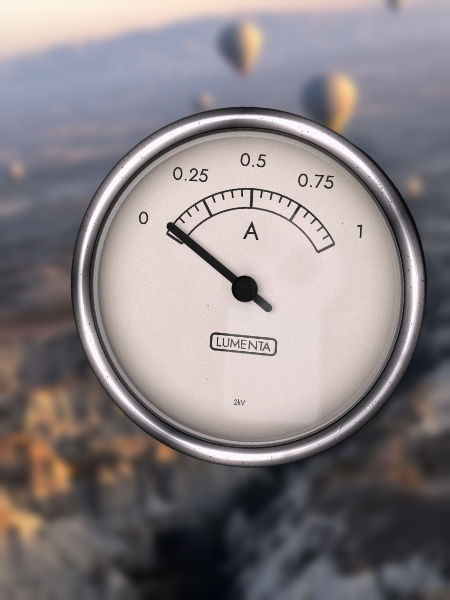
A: 0.05; A
